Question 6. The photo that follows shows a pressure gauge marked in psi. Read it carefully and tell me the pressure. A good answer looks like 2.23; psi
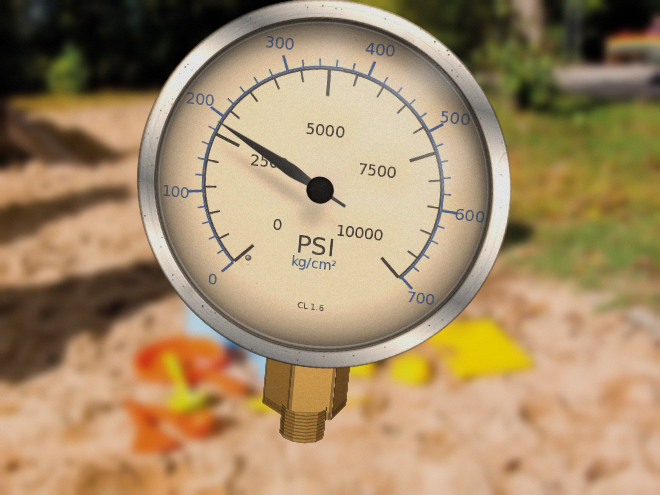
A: 2750; psi
